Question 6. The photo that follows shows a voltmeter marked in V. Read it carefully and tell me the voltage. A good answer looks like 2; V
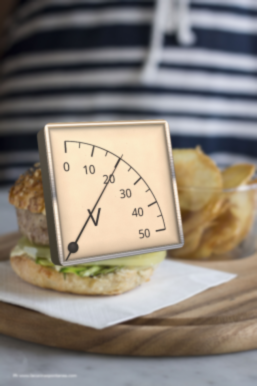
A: 20; V
